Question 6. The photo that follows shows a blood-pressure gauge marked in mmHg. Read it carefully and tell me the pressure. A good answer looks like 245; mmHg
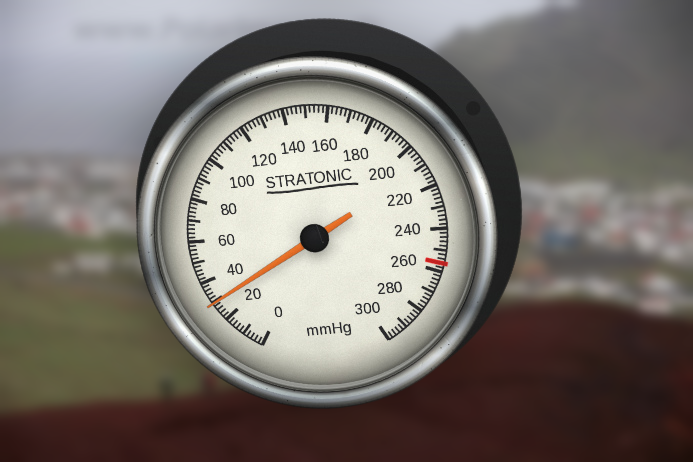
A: 30; mmHg
